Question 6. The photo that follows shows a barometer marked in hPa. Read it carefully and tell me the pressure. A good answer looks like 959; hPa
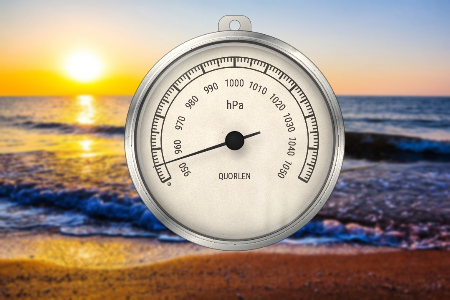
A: 955; hPa
